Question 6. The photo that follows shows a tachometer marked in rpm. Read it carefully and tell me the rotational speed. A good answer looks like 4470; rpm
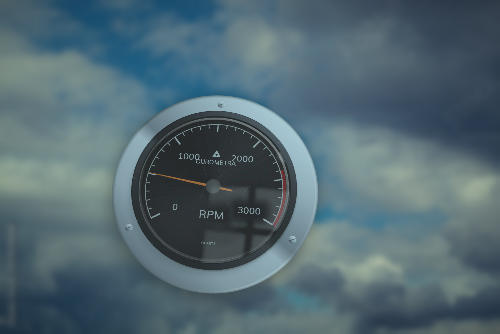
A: 500; rpm
